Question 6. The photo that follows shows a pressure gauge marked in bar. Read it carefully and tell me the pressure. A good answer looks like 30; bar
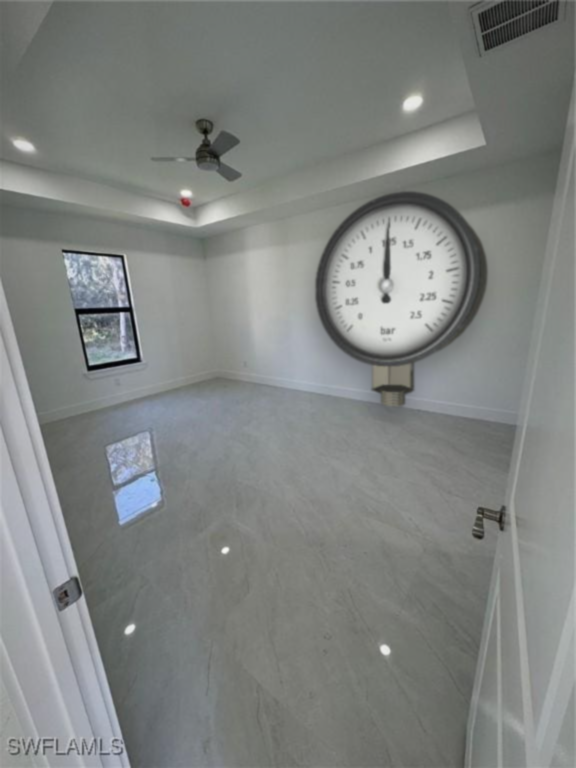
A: 1.25; bar
